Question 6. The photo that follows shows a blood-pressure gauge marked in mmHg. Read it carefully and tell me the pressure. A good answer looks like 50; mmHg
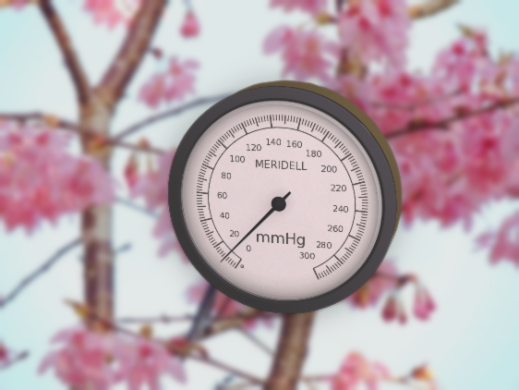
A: 10; mmHg
